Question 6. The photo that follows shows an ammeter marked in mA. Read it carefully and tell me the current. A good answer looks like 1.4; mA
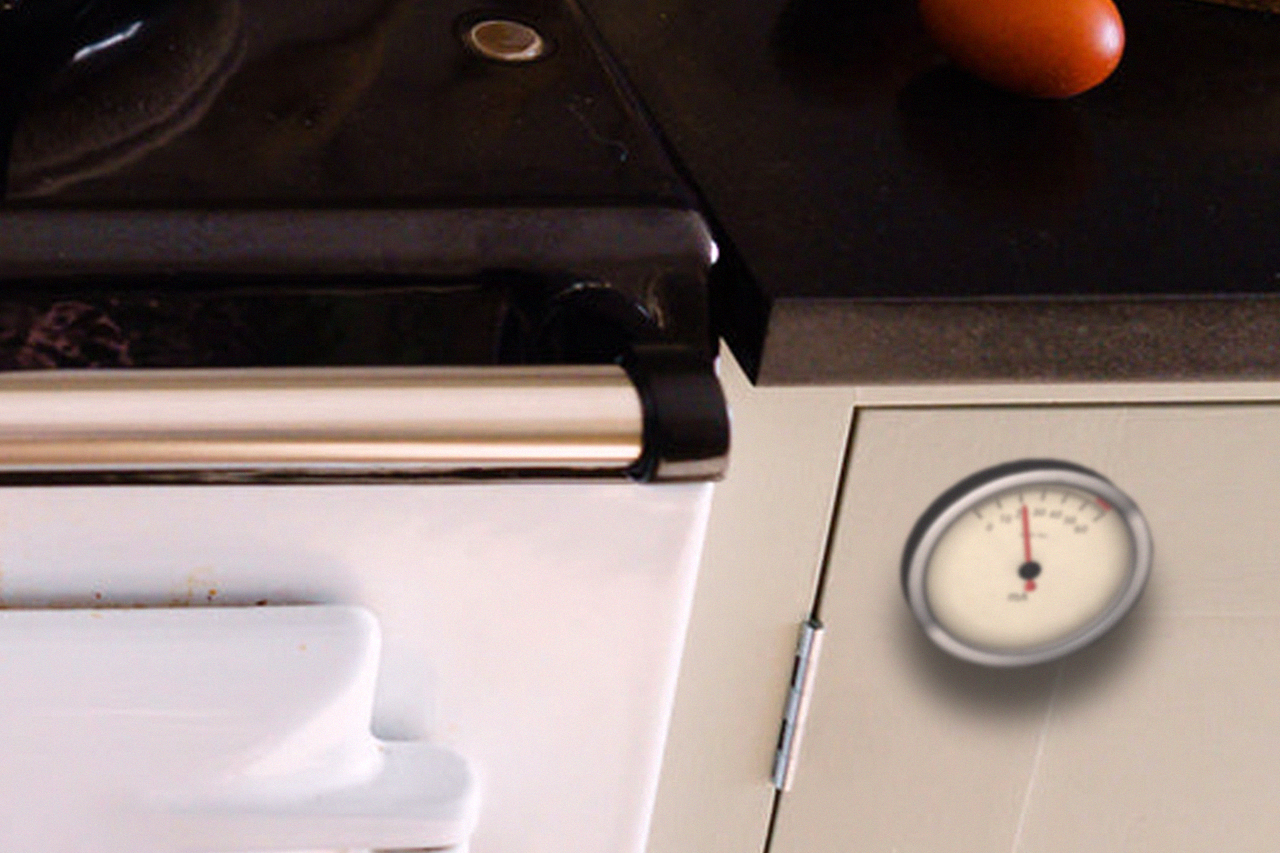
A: 20; mA
